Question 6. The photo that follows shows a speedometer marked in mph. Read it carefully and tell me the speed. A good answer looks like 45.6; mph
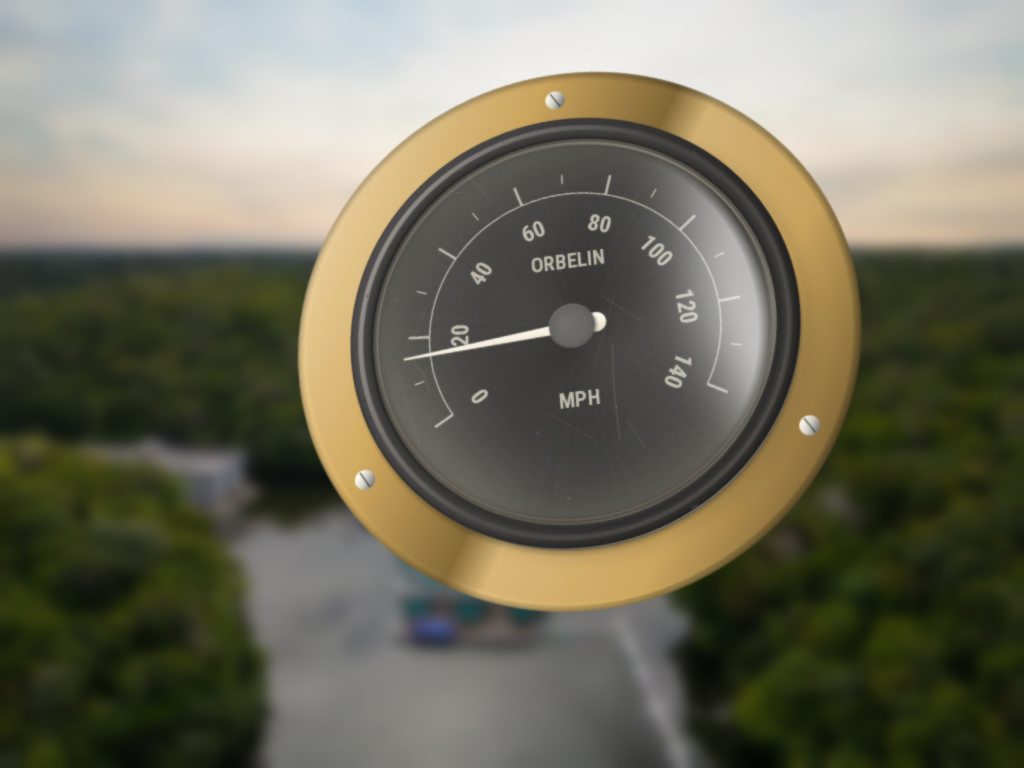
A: 15; mph
